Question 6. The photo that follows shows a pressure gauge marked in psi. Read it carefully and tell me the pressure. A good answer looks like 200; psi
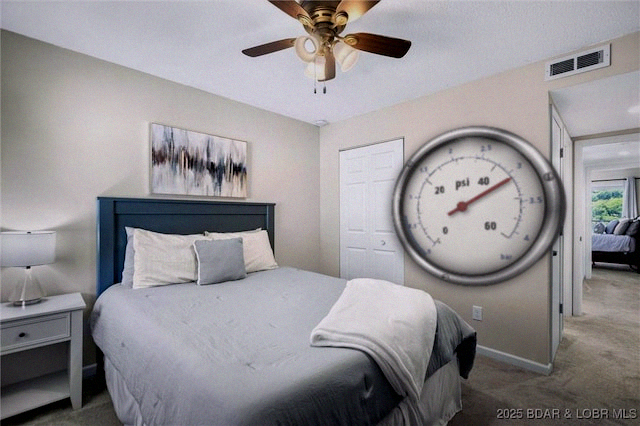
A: 45; psi
